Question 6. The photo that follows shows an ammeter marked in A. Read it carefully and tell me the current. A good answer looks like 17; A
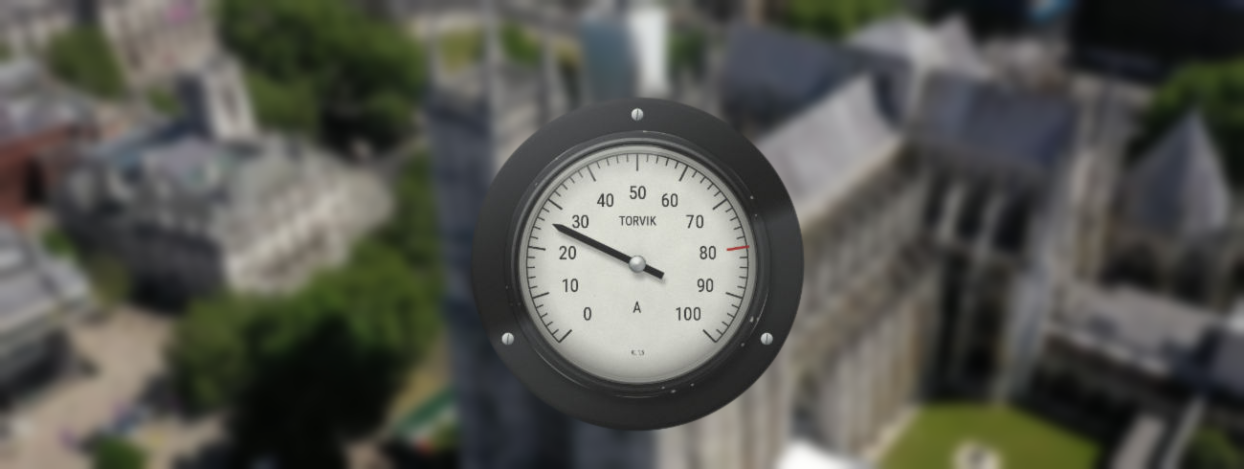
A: 26; A
